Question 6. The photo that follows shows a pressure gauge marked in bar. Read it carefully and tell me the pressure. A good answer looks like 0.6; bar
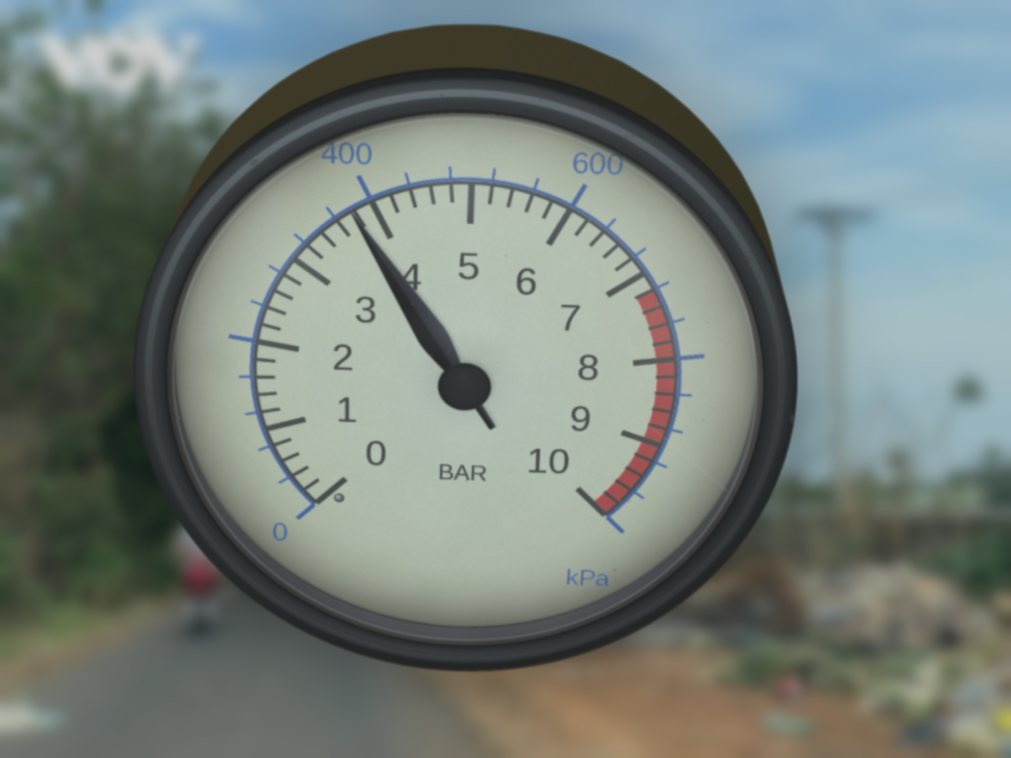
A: 3.8; bar
